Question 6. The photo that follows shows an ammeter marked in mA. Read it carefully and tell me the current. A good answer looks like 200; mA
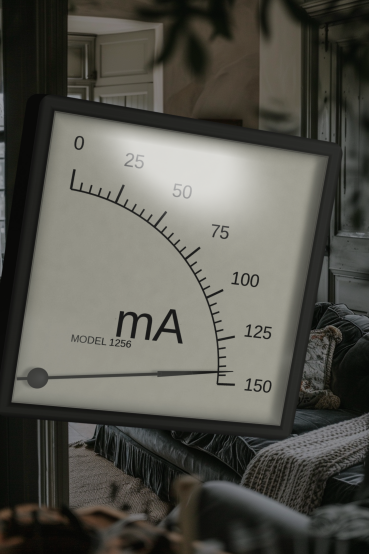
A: 142.5; mA
